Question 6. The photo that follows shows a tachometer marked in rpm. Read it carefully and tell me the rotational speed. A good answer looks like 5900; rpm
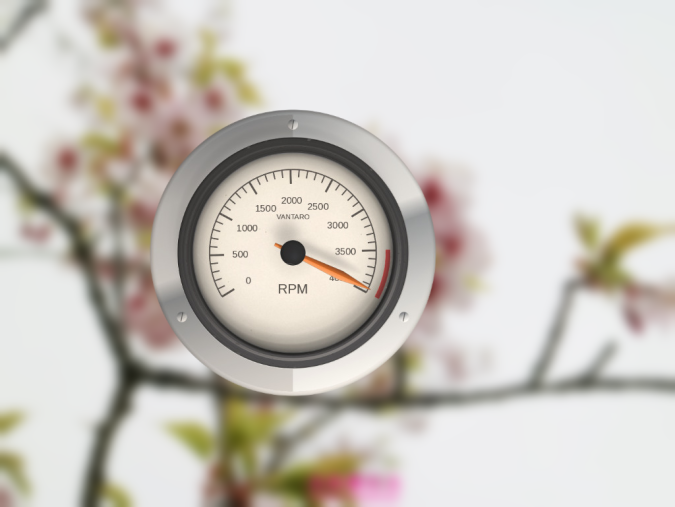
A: 3950; rpm
